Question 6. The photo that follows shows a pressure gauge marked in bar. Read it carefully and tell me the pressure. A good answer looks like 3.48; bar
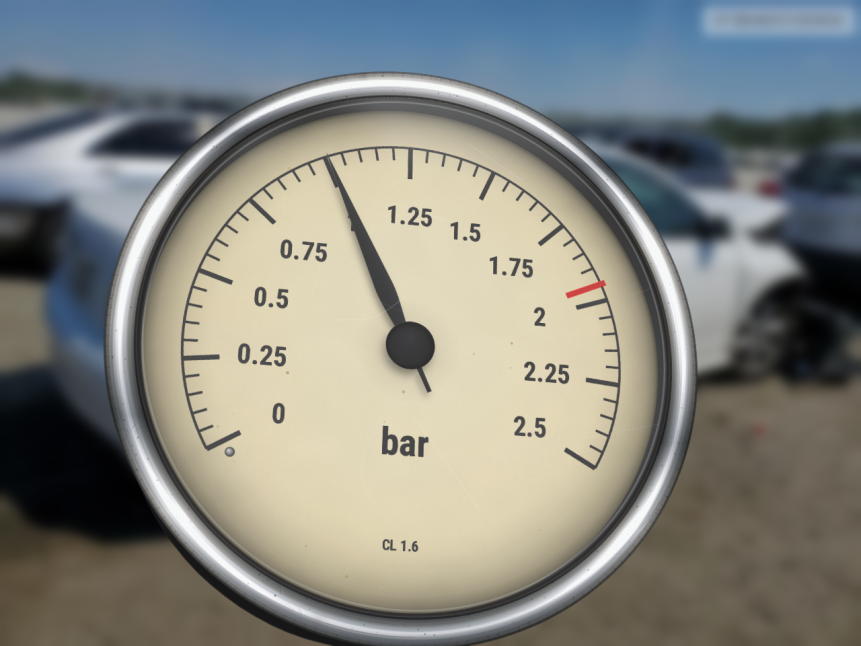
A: 1; bar
